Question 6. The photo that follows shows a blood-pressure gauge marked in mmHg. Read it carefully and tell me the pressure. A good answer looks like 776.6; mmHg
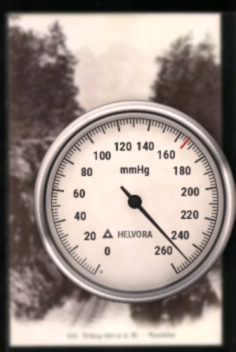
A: 250; mmHg
